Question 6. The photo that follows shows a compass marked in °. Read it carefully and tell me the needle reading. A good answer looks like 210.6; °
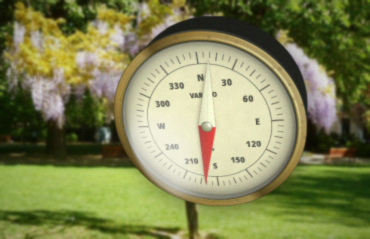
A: 190; °
